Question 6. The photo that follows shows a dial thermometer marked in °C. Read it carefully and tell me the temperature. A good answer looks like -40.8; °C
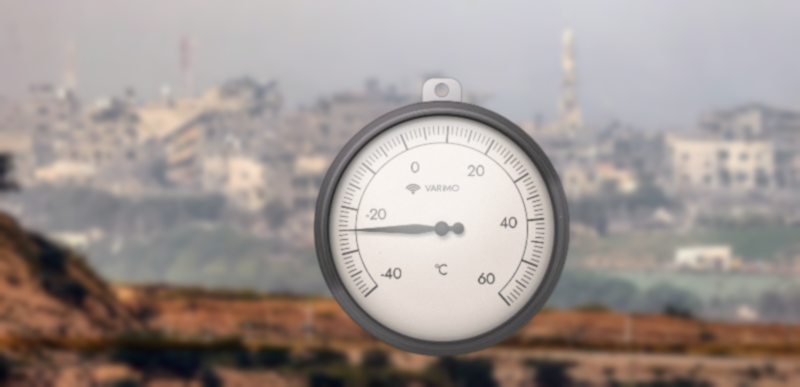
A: -25; °C
